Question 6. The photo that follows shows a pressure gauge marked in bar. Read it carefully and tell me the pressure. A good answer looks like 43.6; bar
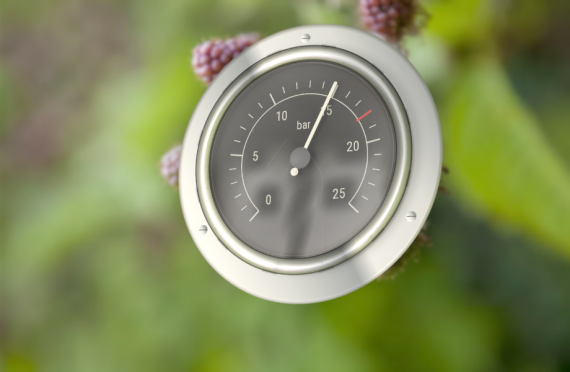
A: 15; bar
